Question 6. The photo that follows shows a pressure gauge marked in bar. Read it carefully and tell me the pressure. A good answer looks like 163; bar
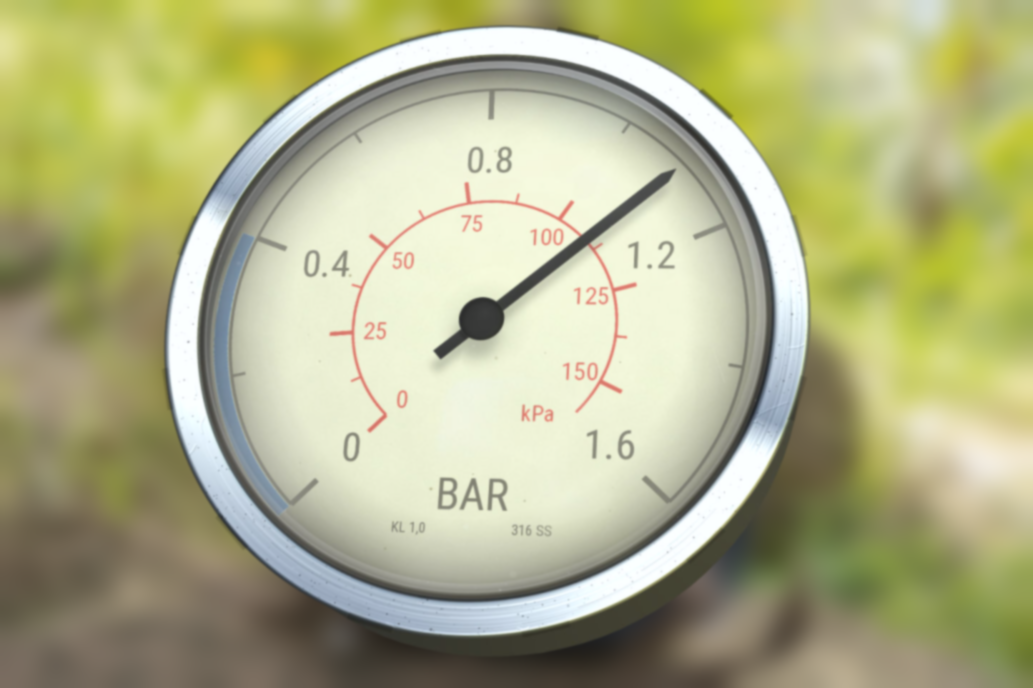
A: 1.1; bar
